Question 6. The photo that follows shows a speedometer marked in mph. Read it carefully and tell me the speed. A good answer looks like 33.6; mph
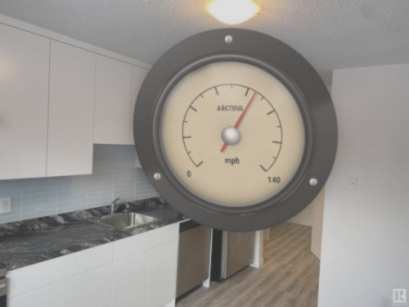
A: 85; mph
